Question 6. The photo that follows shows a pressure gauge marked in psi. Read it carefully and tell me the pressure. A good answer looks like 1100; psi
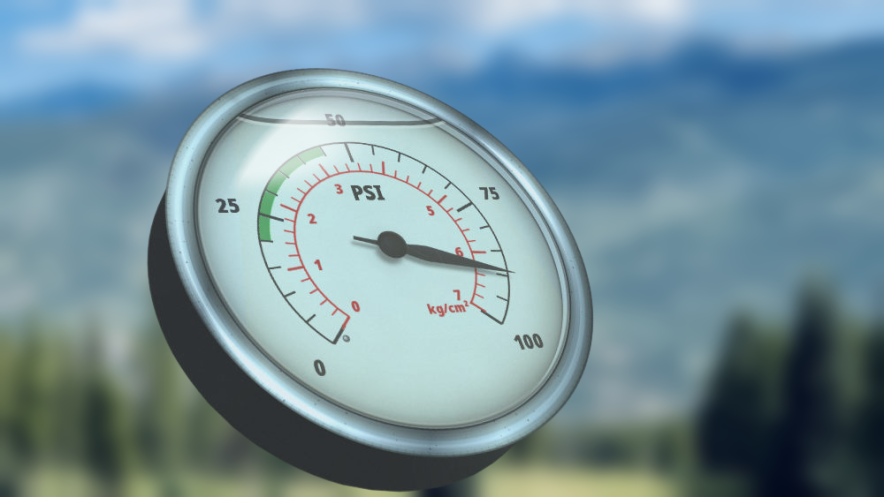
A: 90; psi
